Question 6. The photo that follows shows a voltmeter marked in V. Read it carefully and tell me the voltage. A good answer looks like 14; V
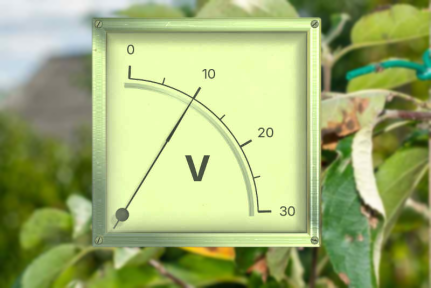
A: 10; V
